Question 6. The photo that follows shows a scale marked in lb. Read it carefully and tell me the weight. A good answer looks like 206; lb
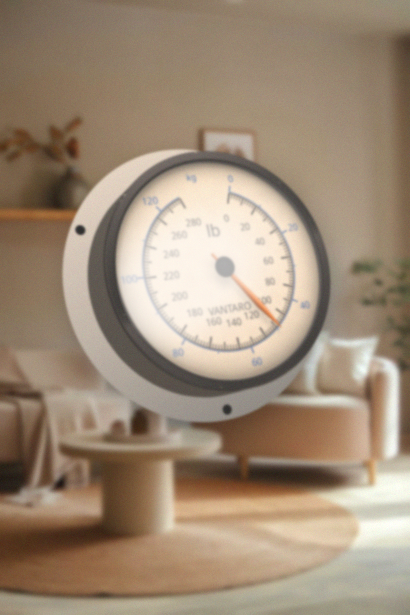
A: 110; lb
